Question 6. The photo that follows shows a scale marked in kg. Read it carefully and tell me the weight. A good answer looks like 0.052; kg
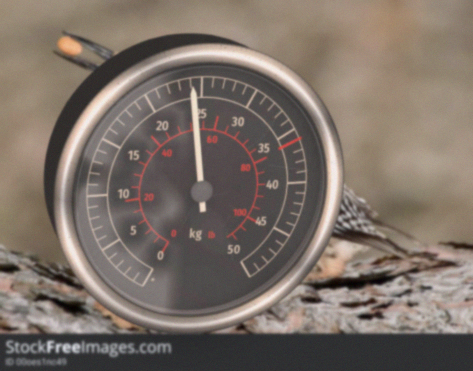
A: 24; kg
